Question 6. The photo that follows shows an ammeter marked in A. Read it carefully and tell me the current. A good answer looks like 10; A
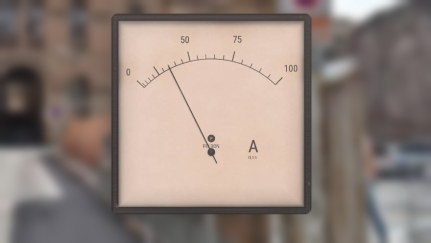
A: 35; A
